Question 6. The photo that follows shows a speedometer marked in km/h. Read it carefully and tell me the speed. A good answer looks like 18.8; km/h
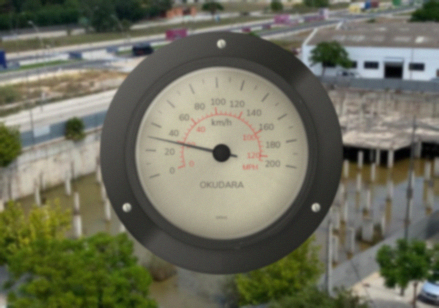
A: 30; km/h
